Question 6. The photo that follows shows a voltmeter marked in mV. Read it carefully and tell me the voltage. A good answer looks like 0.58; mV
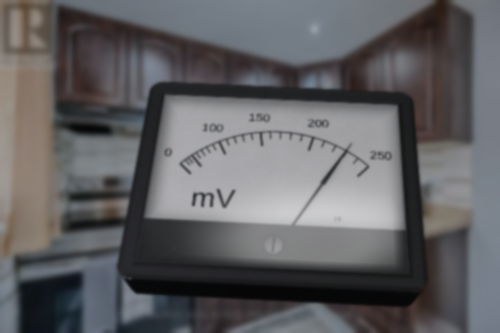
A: 230; mV
